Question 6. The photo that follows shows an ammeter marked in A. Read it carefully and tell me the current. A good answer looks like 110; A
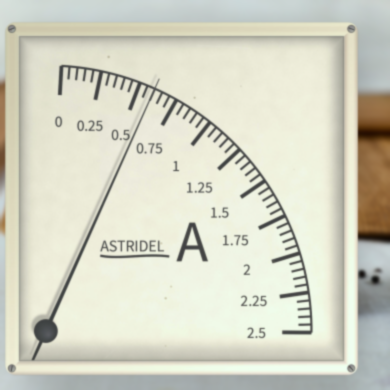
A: 0.6; A
